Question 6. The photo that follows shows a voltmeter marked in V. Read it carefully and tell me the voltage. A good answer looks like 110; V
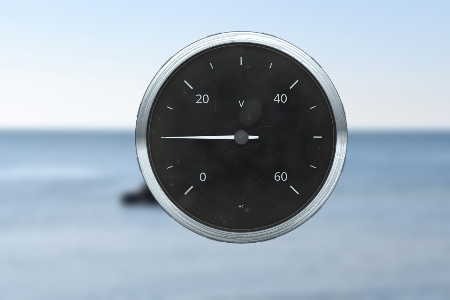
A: 10; V
